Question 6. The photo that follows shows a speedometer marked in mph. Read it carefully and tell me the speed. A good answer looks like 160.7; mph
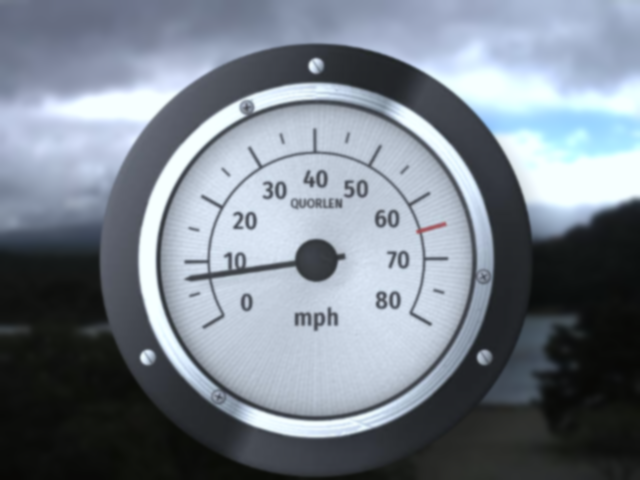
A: 7.5; mph
